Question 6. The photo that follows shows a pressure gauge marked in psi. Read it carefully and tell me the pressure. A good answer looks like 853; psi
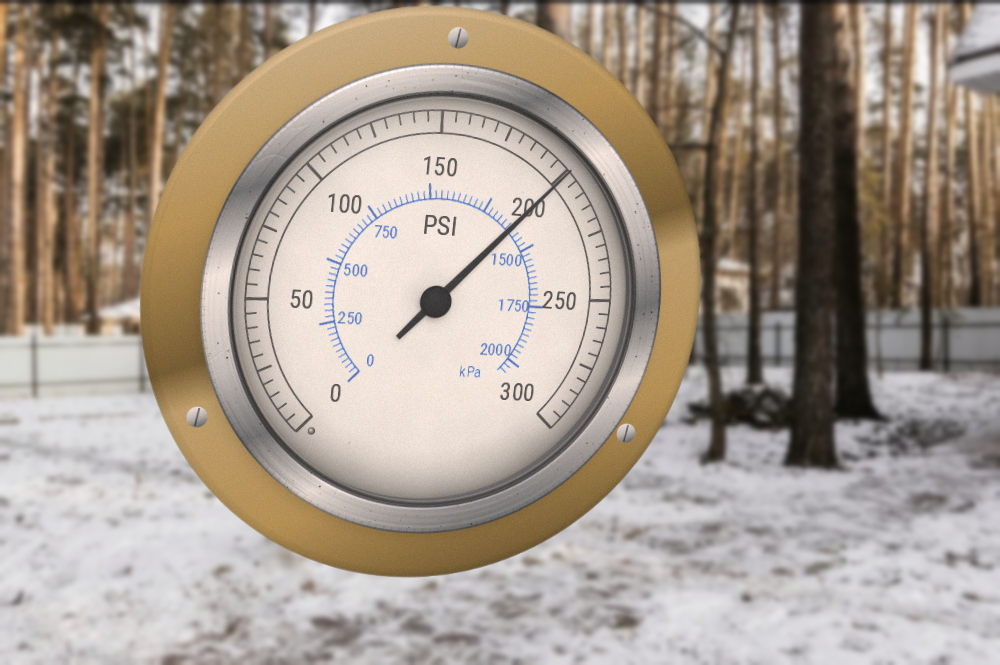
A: 200; psi
